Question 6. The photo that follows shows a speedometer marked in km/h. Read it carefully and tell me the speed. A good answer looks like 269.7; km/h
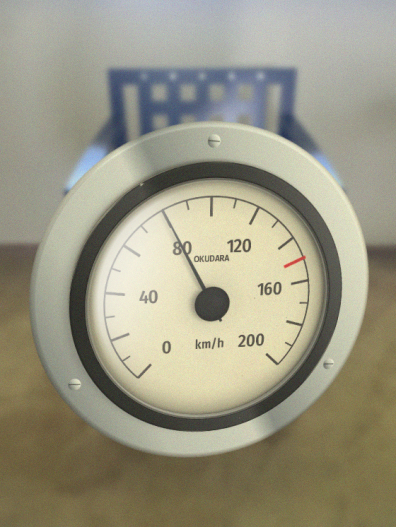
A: 80; km/h
